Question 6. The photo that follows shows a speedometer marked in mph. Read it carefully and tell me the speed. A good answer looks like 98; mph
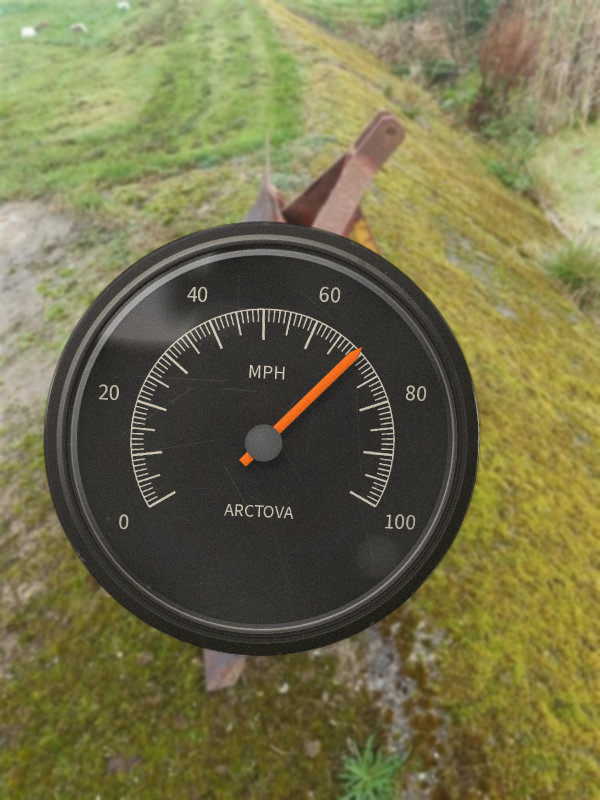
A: 69; mph
